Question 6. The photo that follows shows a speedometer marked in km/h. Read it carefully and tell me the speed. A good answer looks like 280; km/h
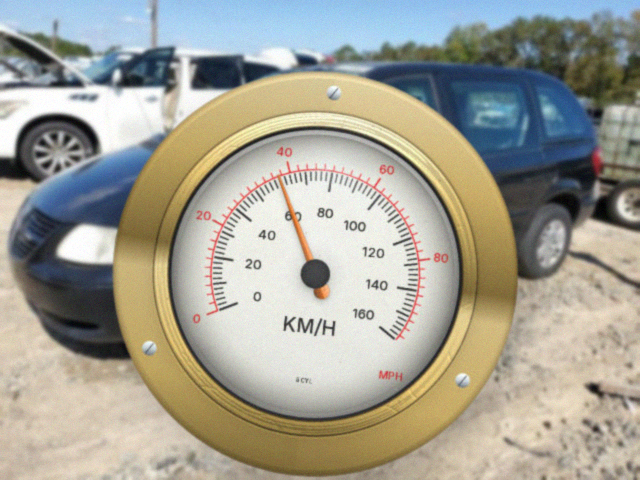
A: 60; km/h
